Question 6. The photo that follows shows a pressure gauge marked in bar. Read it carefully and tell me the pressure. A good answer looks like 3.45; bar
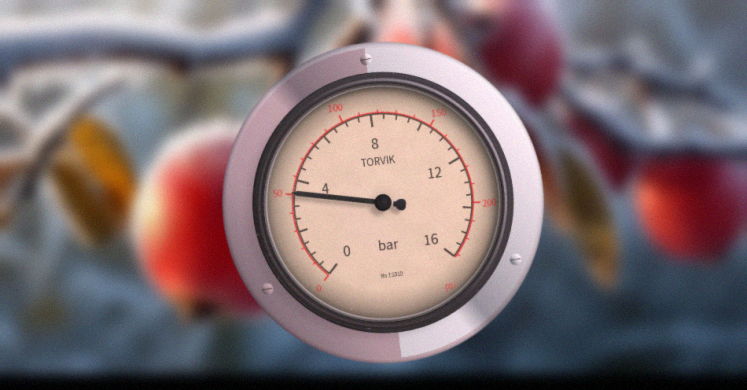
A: 3.5; bar
